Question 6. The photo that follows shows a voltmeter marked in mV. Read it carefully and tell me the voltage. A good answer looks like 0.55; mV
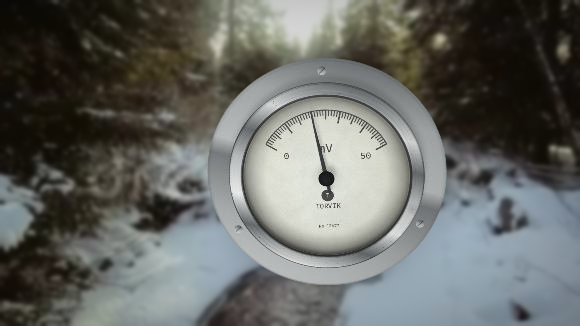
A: 20; mV
